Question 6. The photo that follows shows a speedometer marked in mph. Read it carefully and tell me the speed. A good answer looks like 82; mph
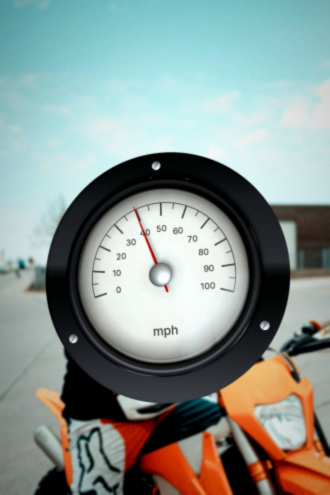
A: 40; mph
